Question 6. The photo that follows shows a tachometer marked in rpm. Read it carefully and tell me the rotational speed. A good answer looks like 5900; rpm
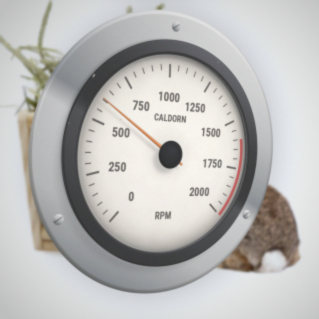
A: 600; rpm
